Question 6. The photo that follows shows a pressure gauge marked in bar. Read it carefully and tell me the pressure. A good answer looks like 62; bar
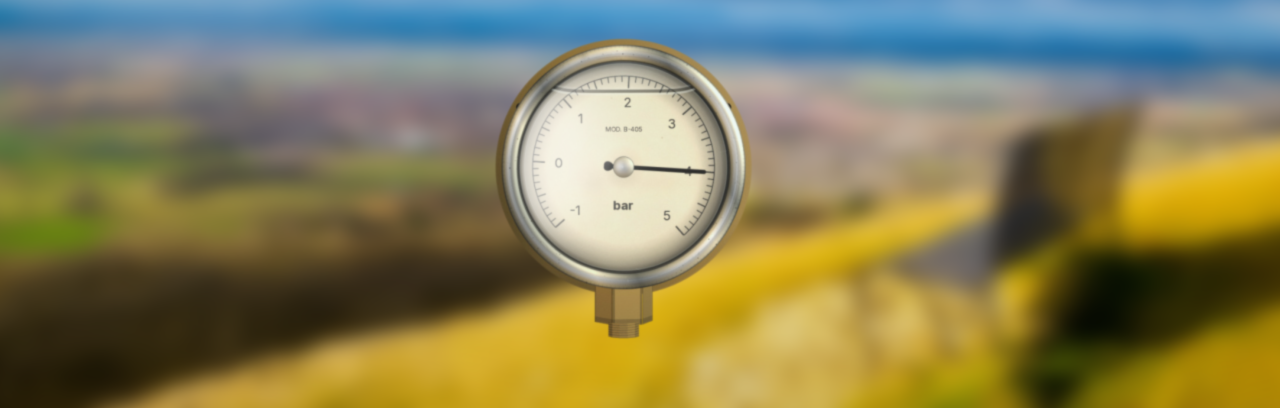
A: 4; bar
